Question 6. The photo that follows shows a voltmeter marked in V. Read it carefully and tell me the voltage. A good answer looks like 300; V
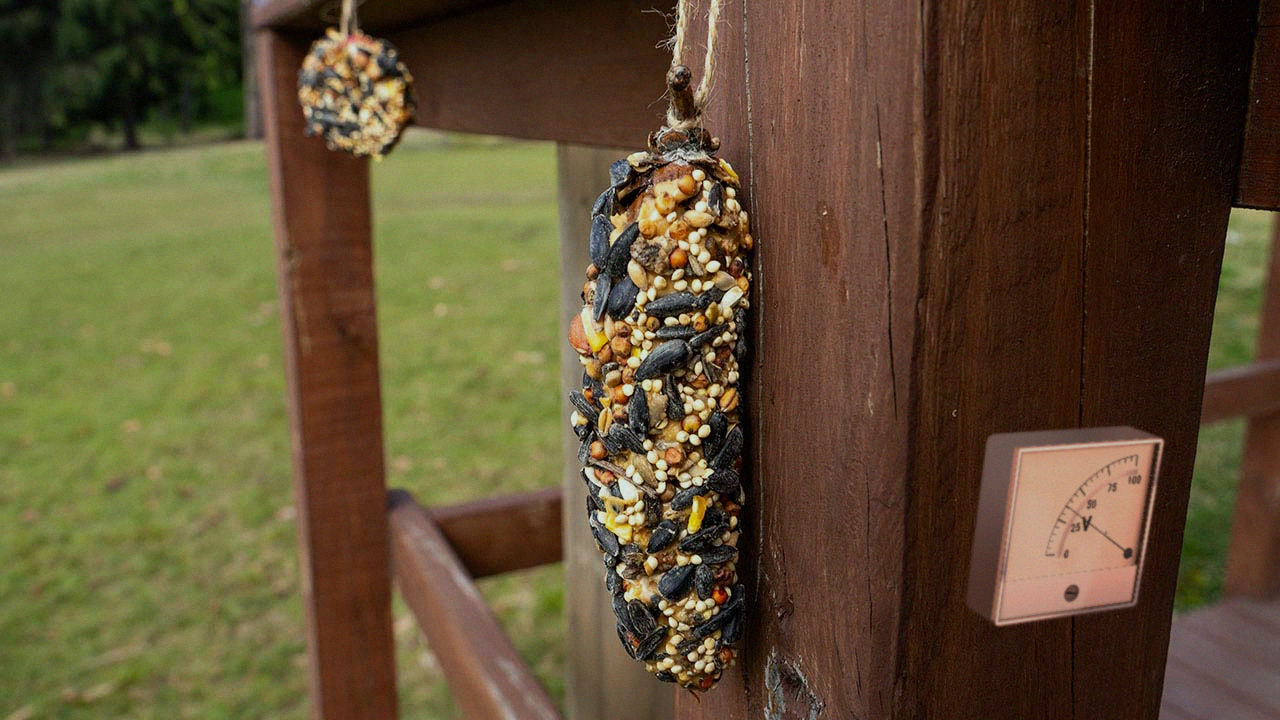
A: 35; V
